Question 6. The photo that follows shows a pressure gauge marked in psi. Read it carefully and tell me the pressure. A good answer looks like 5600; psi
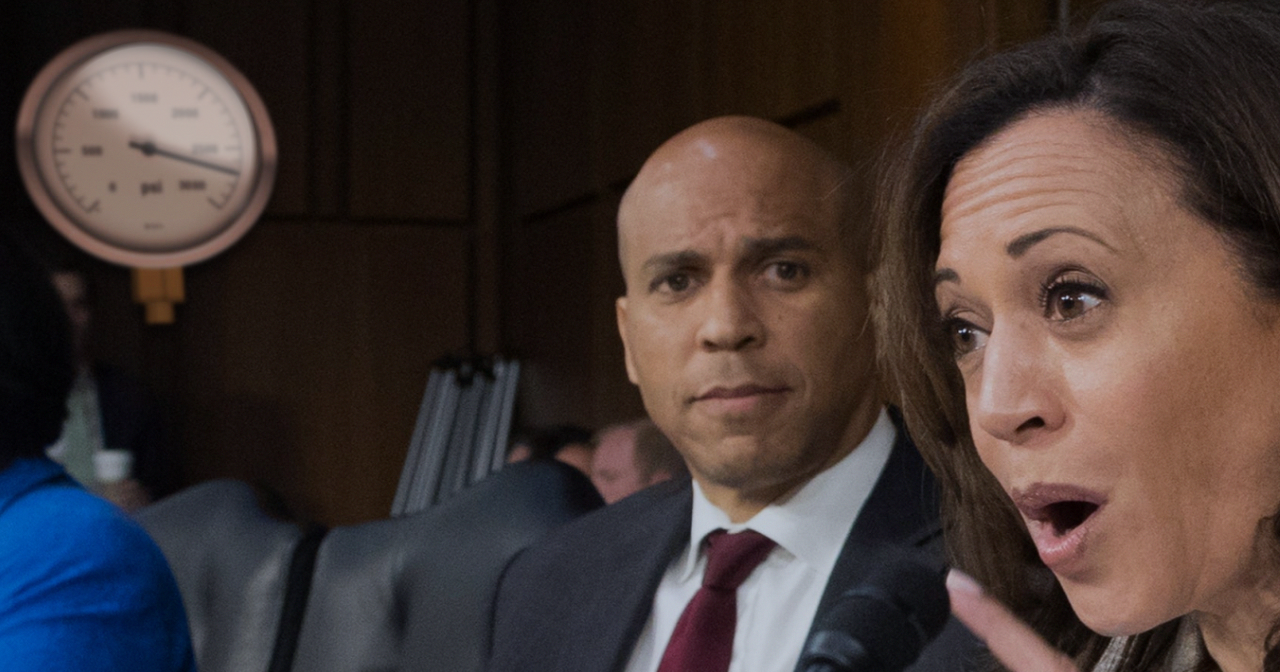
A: 2700; psi
